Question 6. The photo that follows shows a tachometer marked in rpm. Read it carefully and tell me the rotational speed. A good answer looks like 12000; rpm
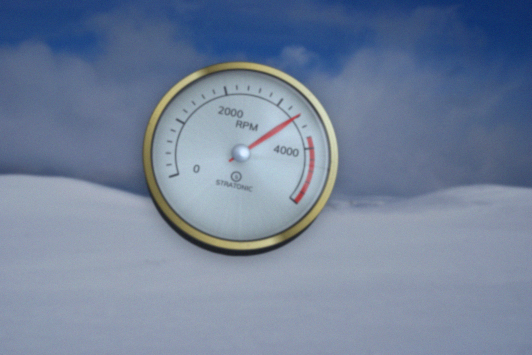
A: 3400; rpm
